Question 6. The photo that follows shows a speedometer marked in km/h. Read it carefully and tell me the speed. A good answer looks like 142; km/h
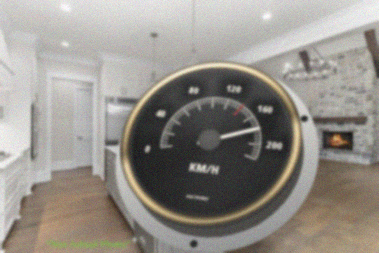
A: 180; km/h
